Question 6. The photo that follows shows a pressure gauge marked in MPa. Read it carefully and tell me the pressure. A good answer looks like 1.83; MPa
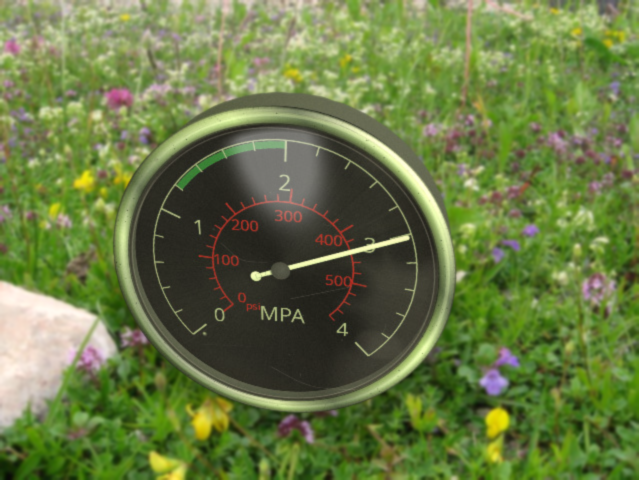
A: 3; MPa
